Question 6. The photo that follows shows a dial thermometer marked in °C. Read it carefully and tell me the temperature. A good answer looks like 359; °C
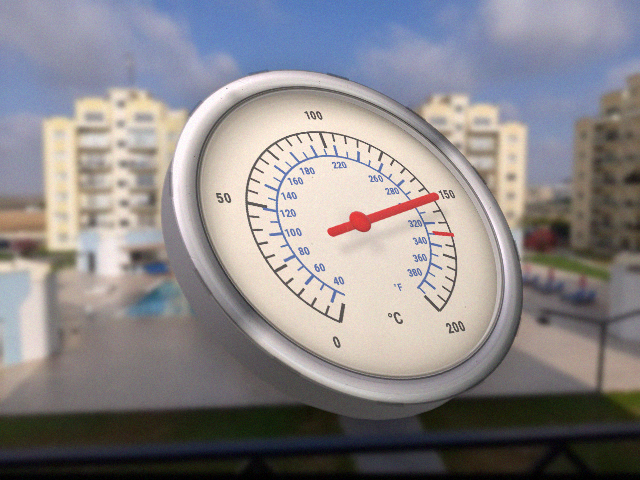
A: 150; °C
